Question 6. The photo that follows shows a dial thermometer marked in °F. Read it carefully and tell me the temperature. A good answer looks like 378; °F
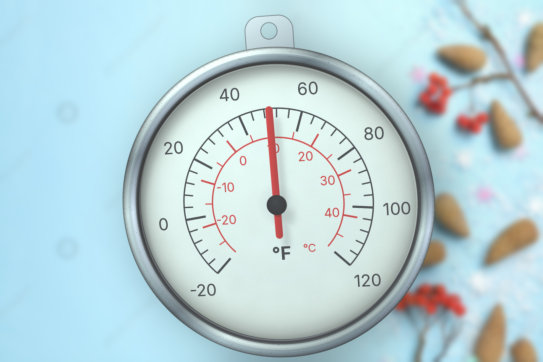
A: 50; °F
